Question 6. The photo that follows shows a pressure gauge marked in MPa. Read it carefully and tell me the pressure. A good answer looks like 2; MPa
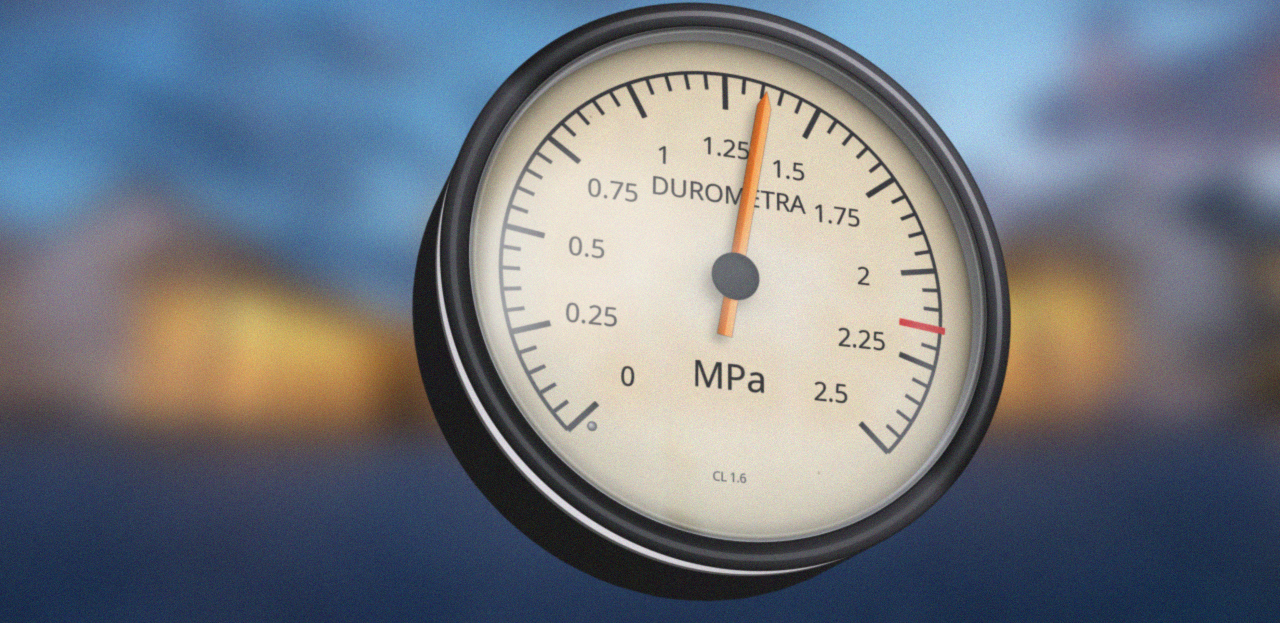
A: 1.35; MPa
